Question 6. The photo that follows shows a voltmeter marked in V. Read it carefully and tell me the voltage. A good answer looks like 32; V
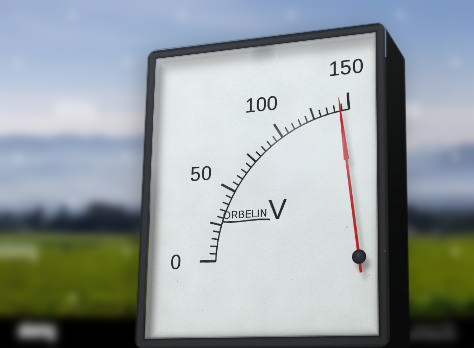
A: 145; V
